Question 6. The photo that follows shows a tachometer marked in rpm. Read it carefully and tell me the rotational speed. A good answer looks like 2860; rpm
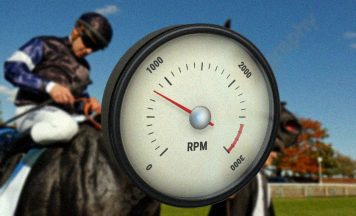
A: 800; rpm
